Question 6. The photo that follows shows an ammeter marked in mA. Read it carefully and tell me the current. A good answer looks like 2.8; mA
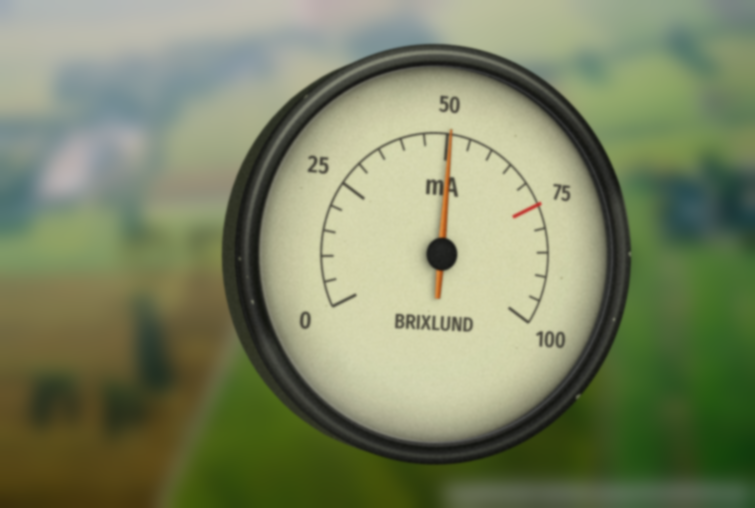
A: 50; mA
